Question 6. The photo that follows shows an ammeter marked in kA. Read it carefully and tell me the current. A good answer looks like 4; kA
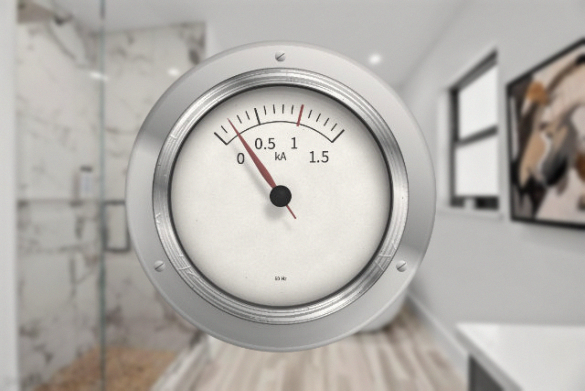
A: 0.2; kA
